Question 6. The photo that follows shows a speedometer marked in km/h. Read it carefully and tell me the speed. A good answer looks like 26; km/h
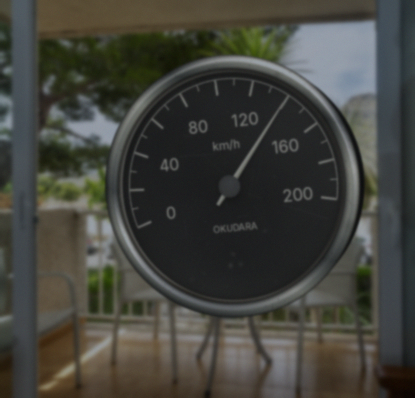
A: 140; km/h
